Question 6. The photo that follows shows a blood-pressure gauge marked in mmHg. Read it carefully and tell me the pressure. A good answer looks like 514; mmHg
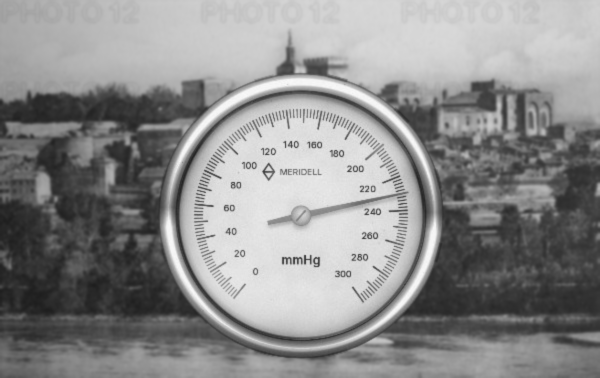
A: 230; mmHg
